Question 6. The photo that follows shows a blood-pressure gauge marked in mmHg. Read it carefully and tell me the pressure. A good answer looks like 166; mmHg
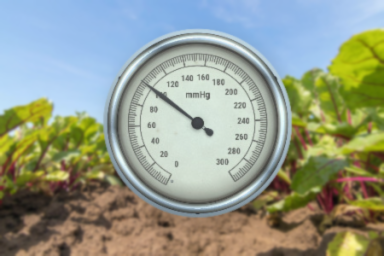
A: 100; mmHg
